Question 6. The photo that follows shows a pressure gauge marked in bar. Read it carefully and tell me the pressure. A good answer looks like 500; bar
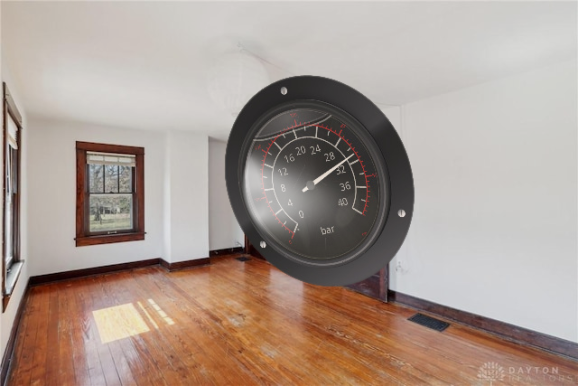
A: 31; bar
